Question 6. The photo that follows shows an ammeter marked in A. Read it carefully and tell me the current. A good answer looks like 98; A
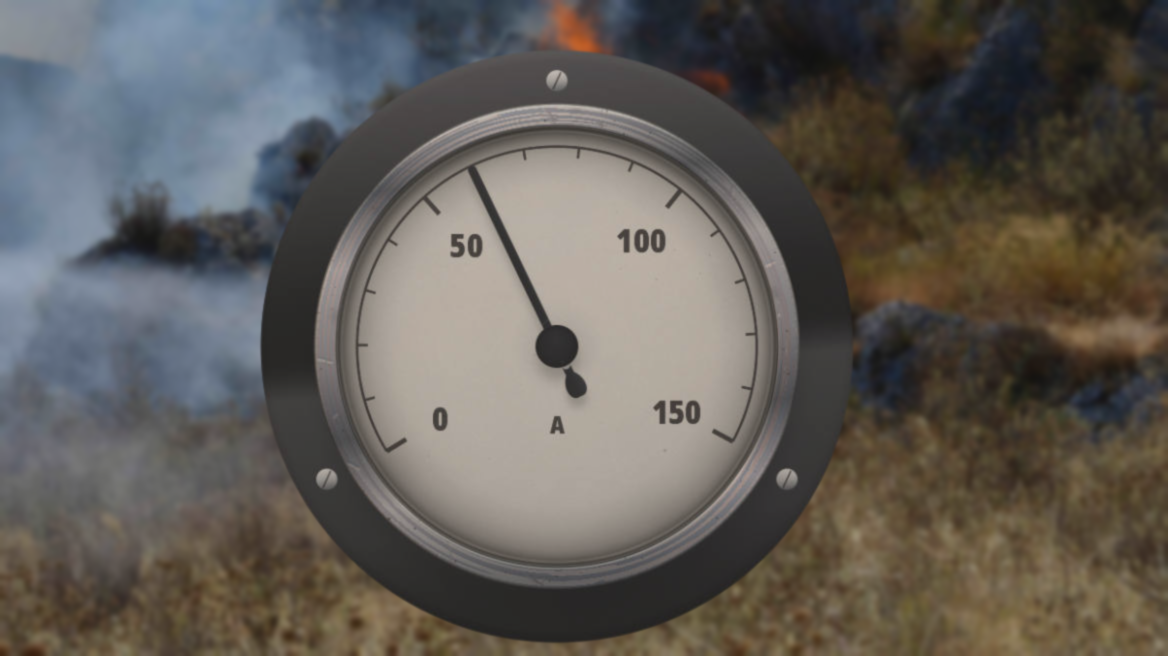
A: 60; A
